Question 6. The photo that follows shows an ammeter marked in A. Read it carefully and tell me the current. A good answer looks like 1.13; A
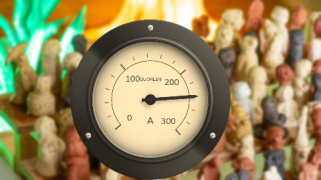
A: 240; A
